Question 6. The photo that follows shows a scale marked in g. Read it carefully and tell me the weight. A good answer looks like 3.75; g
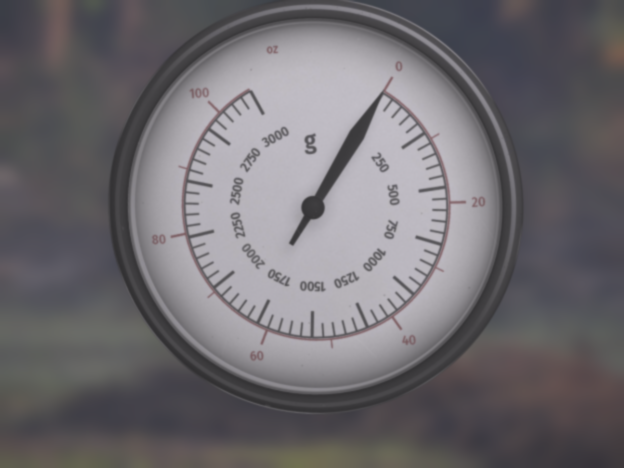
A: 0; g
